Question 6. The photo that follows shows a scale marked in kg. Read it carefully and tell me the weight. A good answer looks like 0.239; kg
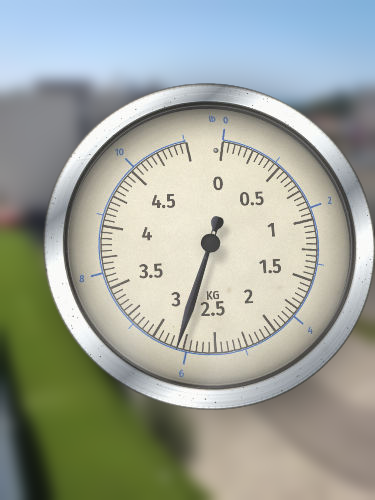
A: 2.8; kg
